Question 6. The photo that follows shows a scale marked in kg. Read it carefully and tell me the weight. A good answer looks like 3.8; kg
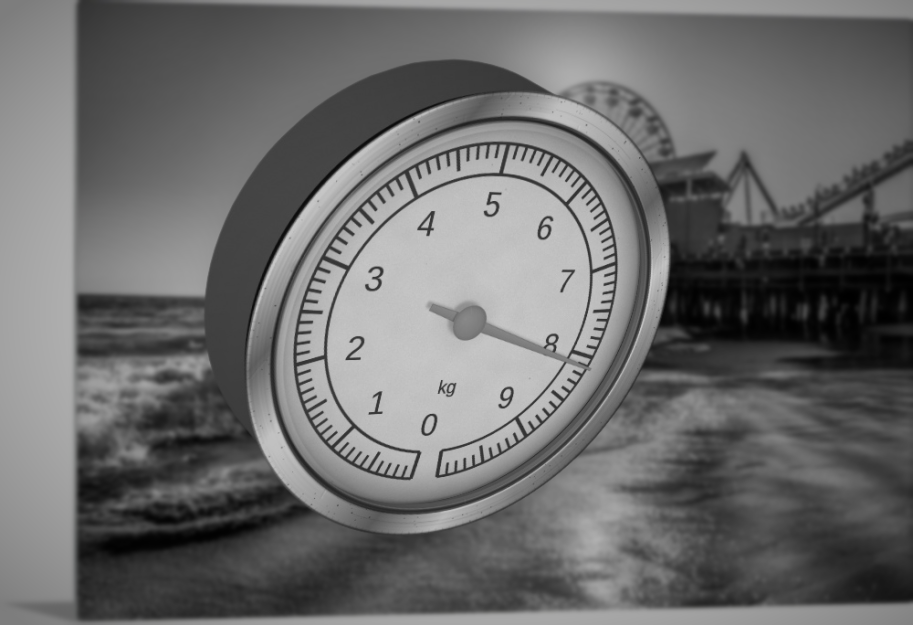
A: 8.1; kg
